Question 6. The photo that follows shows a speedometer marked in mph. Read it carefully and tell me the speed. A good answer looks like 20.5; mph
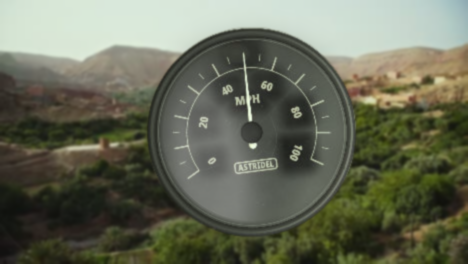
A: 50; mph
